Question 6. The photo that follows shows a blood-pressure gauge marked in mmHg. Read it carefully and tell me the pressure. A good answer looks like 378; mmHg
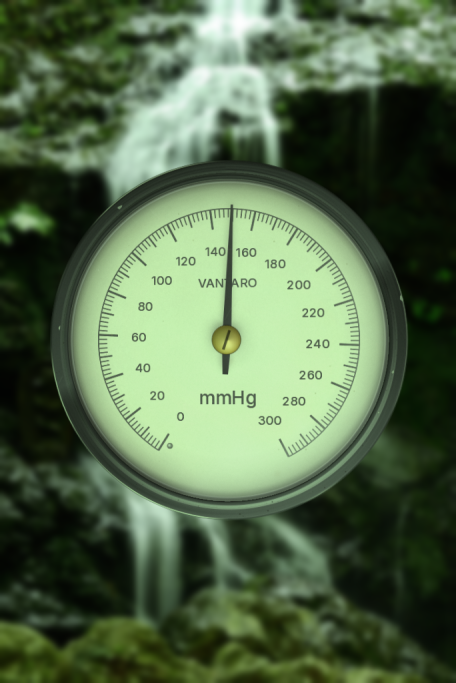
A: 150; mmHg
